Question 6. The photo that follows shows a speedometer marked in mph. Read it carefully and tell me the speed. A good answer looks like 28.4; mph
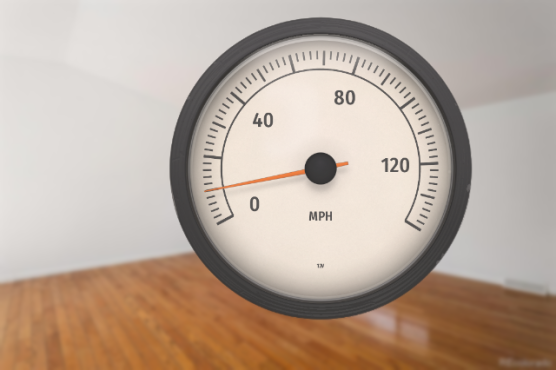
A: 10; mph
